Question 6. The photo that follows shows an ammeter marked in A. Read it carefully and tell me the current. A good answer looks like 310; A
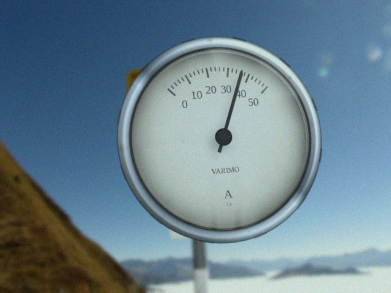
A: 36; A
